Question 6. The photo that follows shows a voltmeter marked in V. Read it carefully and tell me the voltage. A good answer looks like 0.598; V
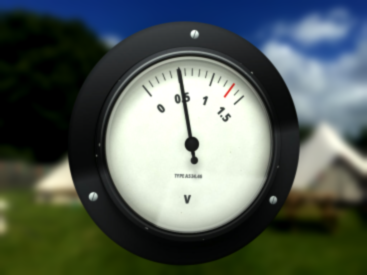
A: 0.5; V
